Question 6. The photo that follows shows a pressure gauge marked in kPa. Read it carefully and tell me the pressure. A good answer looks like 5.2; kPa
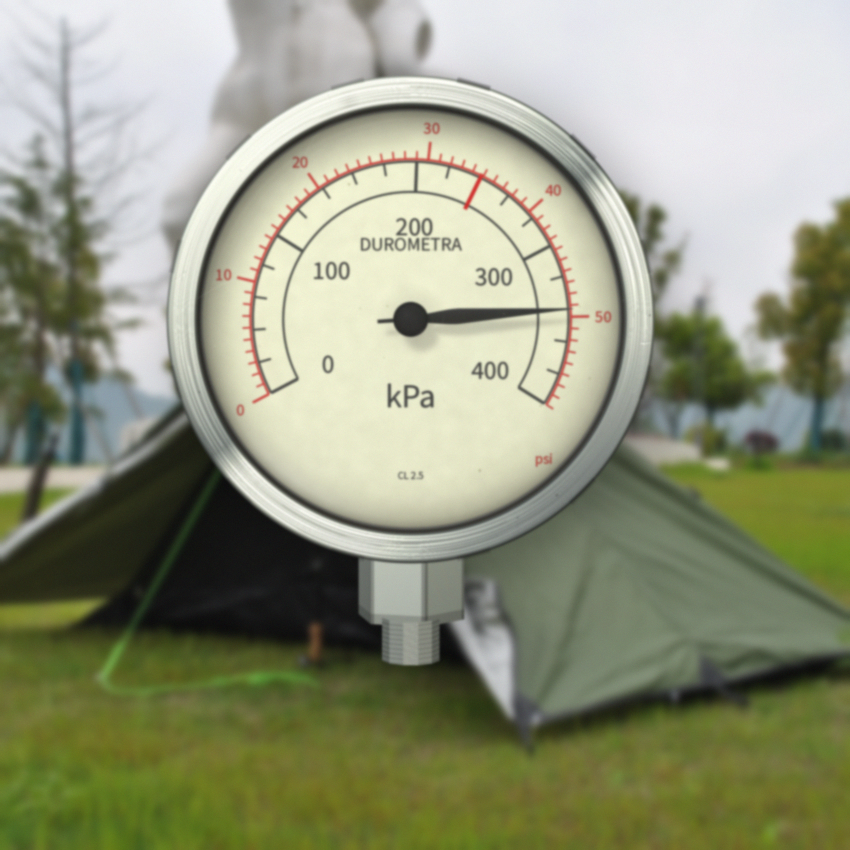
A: 340; kPa
